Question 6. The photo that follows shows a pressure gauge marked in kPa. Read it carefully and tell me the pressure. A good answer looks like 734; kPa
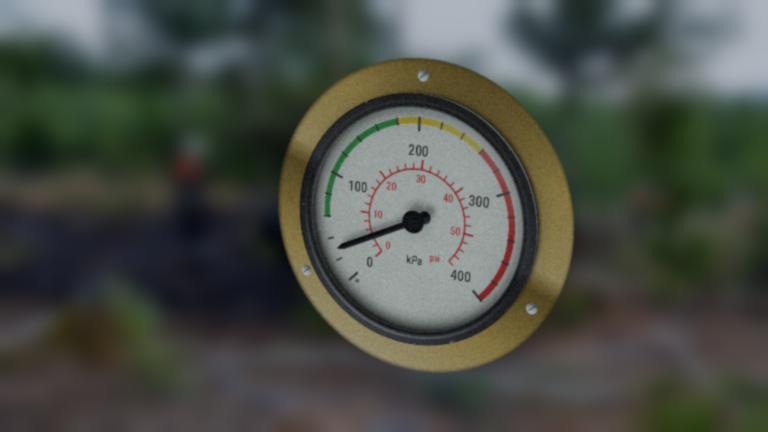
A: 30; kPa
